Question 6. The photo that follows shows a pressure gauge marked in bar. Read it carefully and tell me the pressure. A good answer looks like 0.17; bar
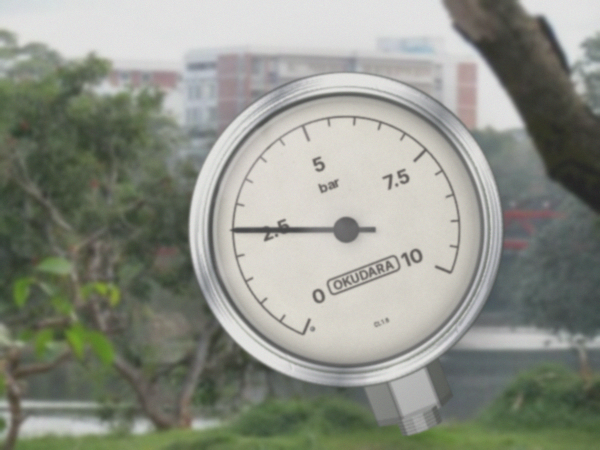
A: 2.5; bar
